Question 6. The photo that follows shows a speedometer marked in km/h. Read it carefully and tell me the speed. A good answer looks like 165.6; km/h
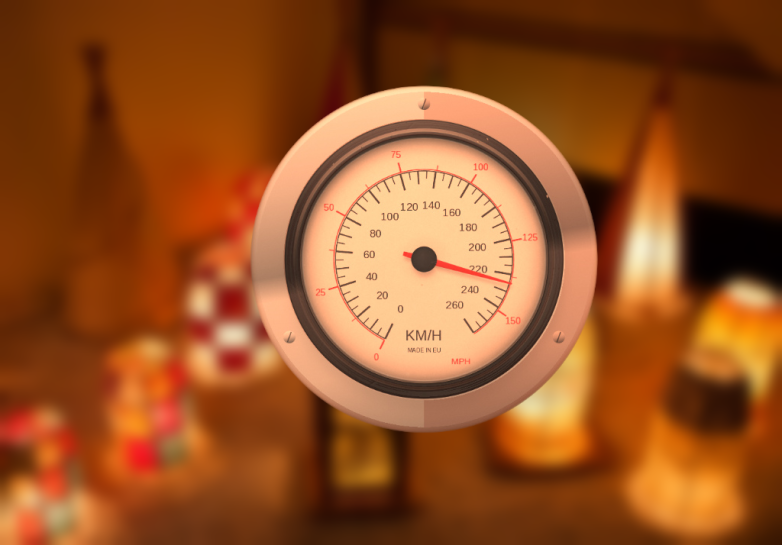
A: 225; km/h
